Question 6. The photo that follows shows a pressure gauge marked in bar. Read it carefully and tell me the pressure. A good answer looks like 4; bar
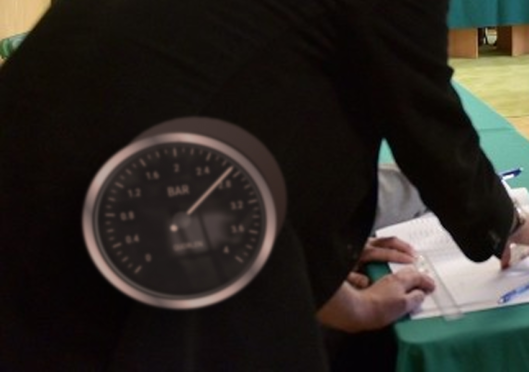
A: 2.7; bar
